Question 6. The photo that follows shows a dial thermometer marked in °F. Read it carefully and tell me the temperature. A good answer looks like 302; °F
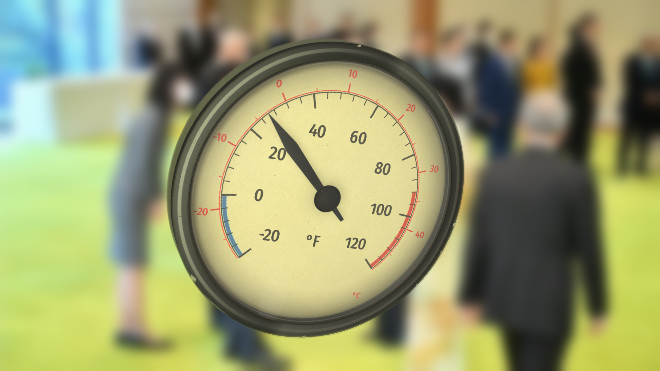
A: 26; °F
